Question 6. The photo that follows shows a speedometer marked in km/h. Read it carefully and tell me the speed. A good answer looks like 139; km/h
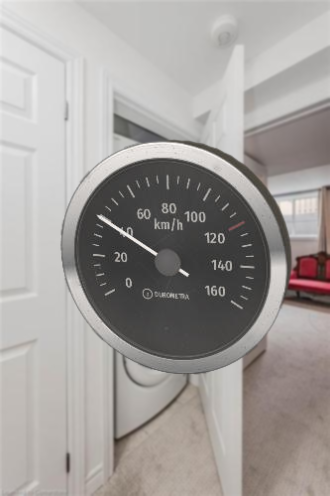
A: 40; km/h
